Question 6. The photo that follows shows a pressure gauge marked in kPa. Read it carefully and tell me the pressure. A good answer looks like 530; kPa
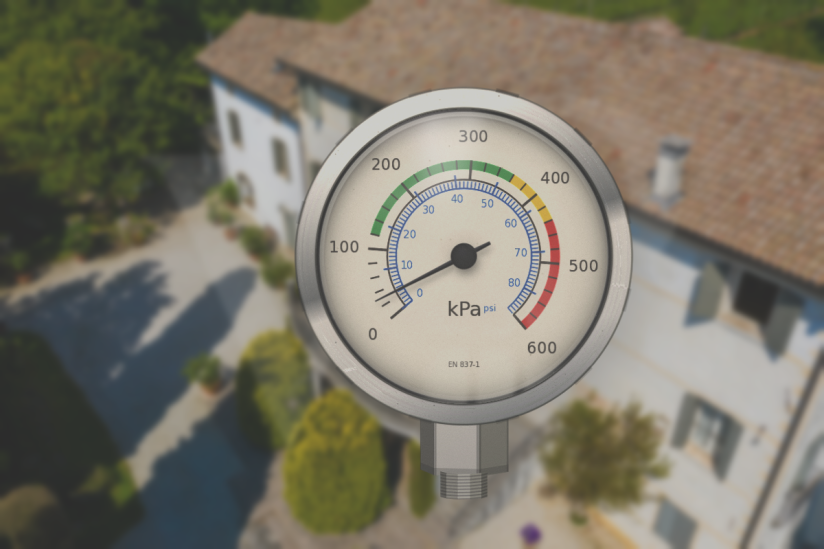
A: 30; kPa
